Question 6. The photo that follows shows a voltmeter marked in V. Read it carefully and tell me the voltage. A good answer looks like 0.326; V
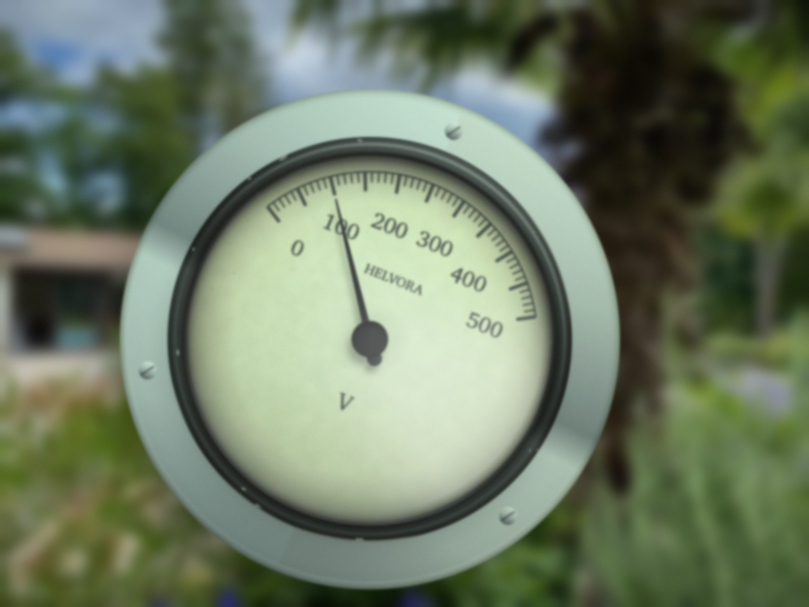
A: 100; V
